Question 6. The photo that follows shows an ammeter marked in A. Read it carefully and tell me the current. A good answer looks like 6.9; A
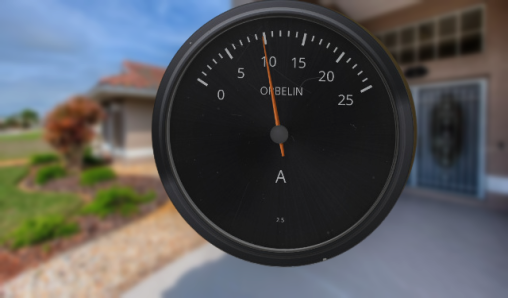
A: 10; A
